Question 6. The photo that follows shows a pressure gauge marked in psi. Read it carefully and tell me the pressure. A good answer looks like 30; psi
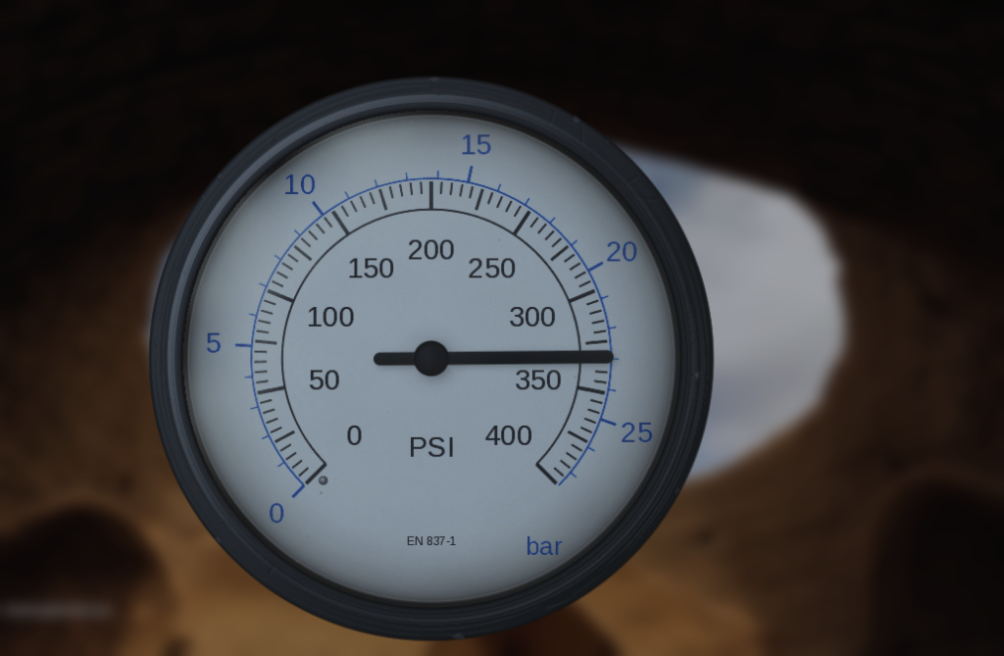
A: 332.5; psi
